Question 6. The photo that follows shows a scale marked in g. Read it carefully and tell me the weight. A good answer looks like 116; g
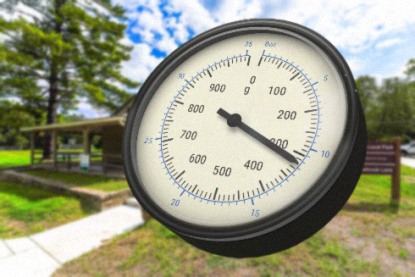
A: 320; g
